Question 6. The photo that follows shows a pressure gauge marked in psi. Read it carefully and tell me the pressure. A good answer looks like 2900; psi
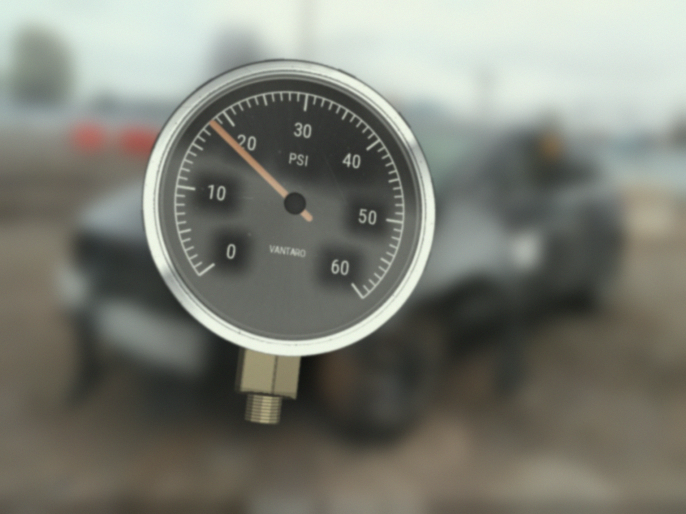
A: 18; psi
